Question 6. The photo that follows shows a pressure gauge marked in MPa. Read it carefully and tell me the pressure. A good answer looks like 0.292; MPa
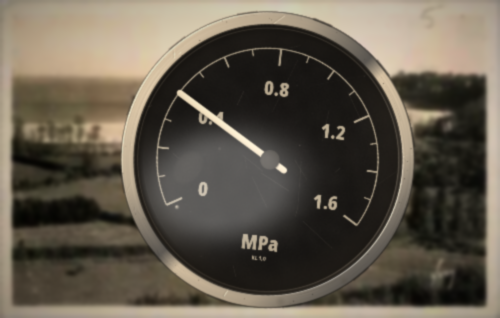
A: 0.4; MPa
